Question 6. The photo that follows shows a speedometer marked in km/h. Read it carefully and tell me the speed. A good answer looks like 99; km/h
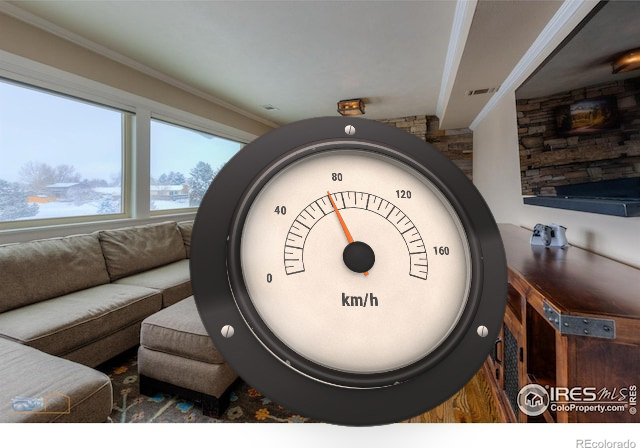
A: 70; km/h
